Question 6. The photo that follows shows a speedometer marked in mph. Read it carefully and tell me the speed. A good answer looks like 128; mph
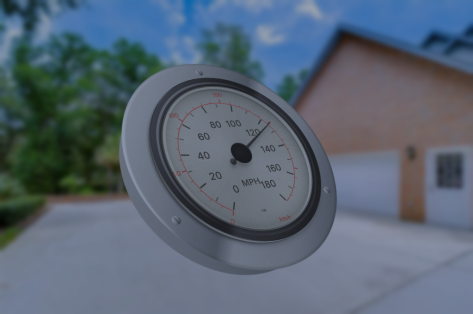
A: 125; mph
